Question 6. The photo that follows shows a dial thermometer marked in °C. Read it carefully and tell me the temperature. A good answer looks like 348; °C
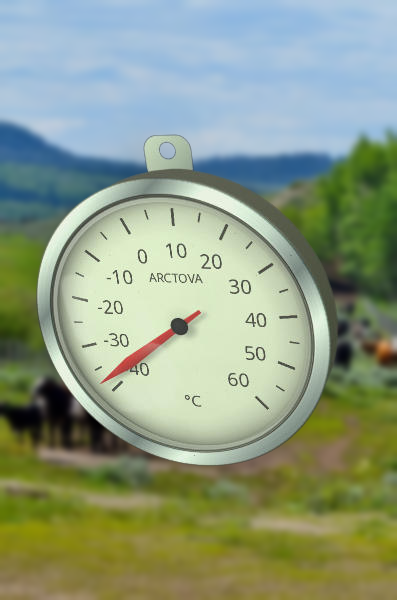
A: -37.5; °C
